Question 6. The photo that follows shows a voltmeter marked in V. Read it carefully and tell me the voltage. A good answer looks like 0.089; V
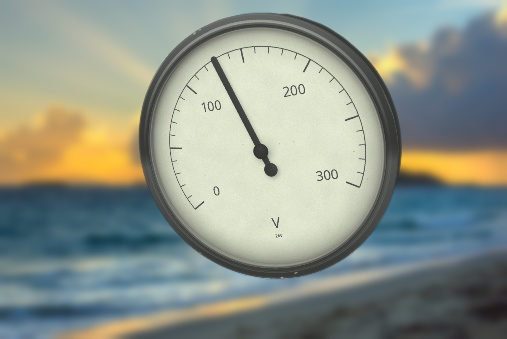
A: 130; V
